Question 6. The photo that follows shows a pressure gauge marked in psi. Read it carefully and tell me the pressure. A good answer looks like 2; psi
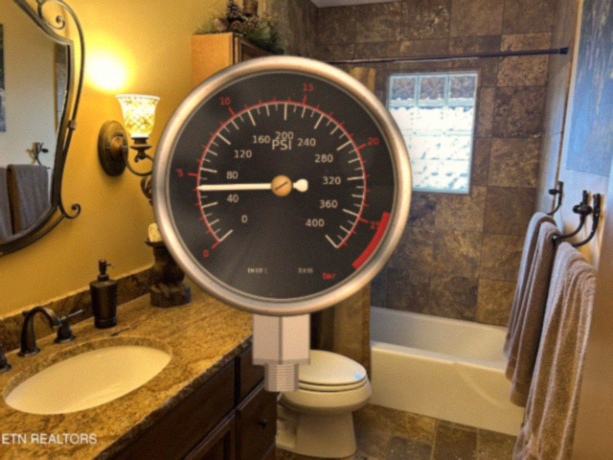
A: 60; psi
